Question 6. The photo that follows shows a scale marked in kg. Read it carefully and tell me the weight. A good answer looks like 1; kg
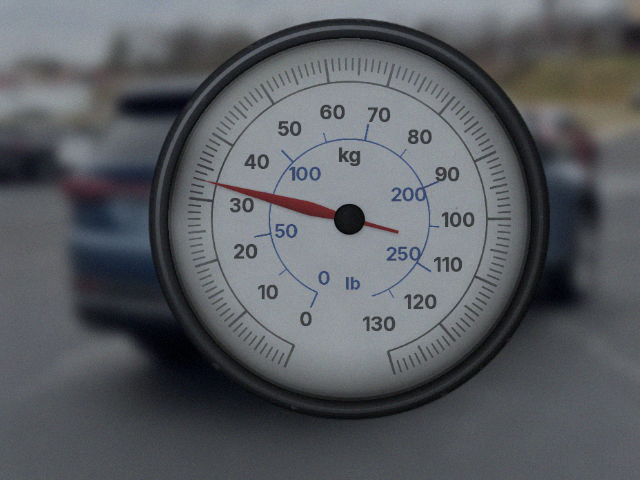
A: 33; kg
